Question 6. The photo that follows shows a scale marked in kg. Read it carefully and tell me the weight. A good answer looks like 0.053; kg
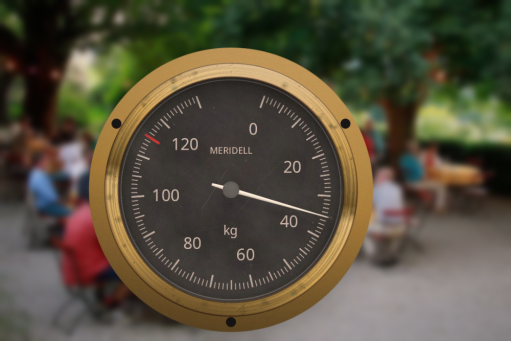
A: 35; kg
